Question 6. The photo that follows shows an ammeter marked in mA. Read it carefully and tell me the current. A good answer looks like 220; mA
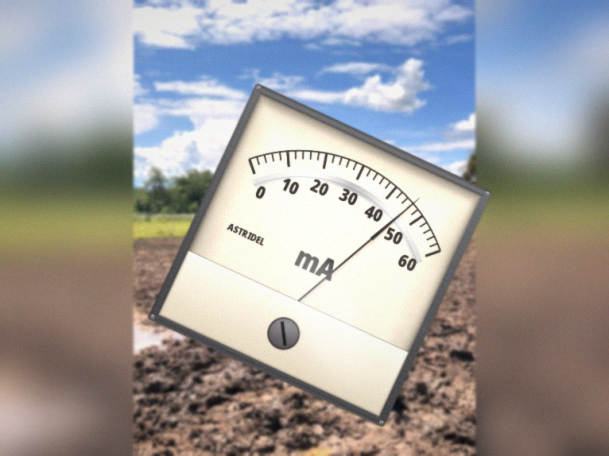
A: 46; mA
